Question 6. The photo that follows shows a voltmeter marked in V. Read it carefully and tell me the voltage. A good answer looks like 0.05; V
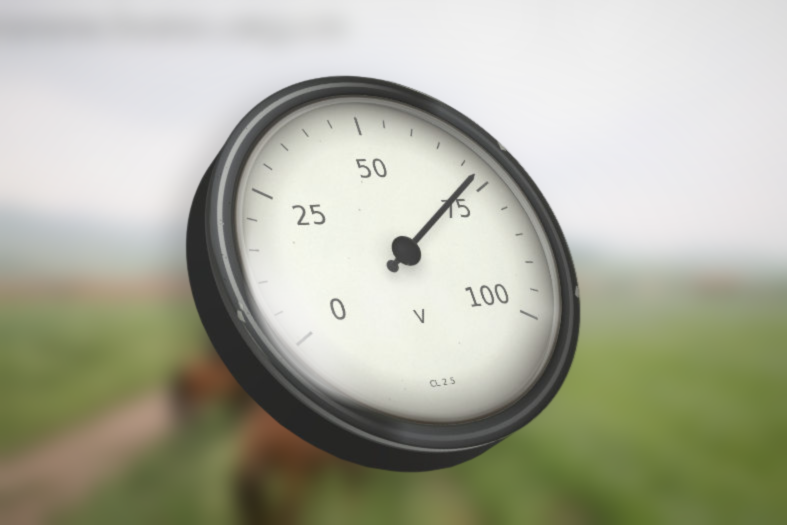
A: 72.5; V
